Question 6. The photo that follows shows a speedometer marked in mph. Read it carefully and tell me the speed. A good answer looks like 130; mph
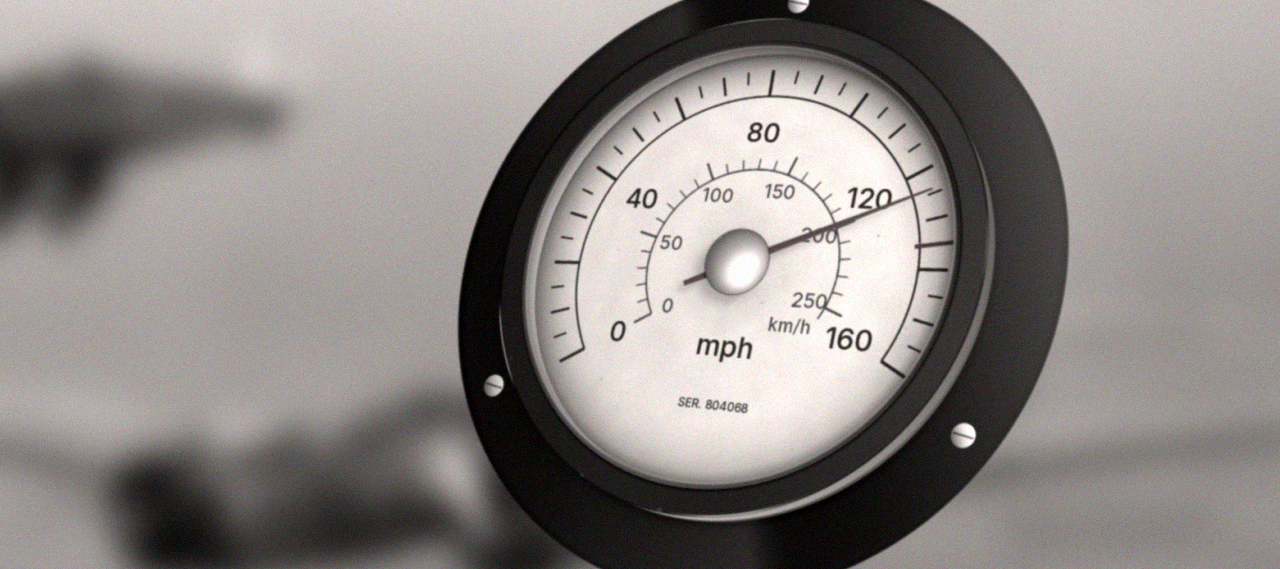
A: 125; mph
